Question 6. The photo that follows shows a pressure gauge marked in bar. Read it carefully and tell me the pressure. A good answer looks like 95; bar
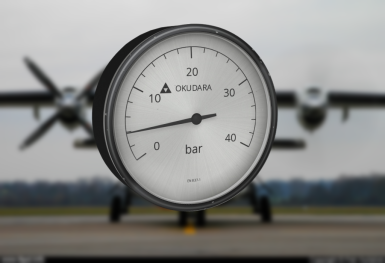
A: 4; bar
